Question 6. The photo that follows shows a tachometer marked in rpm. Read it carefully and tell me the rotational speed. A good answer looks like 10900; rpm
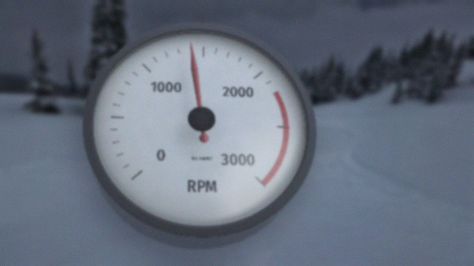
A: 1400; rpm
